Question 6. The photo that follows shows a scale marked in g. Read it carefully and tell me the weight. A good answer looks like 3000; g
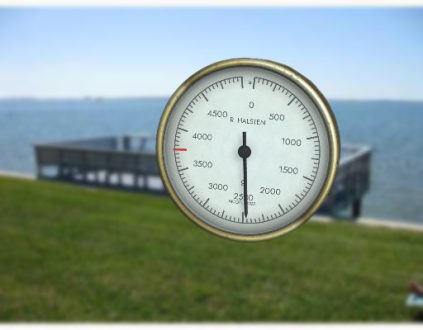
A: 2450; g
